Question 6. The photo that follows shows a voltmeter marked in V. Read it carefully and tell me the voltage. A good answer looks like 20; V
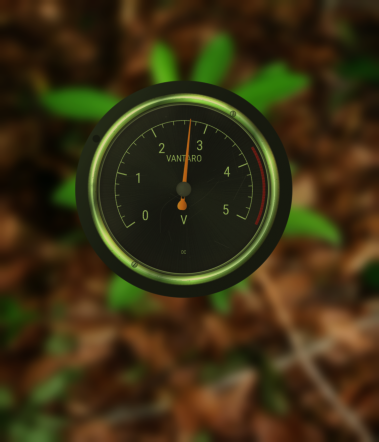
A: 2.7; V
